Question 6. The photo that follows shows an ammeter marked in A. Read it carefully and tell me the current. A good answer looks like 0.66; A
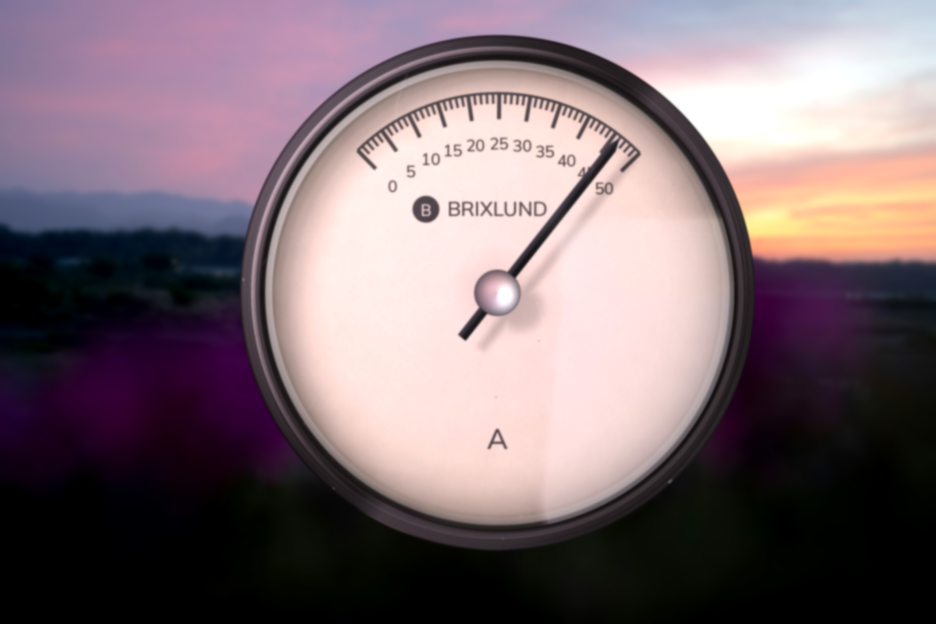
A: 46; A
